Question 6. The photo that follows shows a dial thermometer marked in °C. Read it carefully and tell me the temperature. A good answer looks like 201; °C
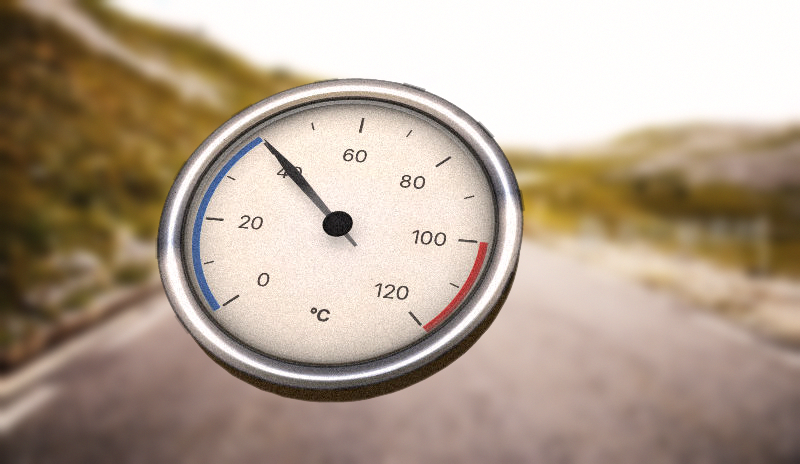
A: 40; °C
